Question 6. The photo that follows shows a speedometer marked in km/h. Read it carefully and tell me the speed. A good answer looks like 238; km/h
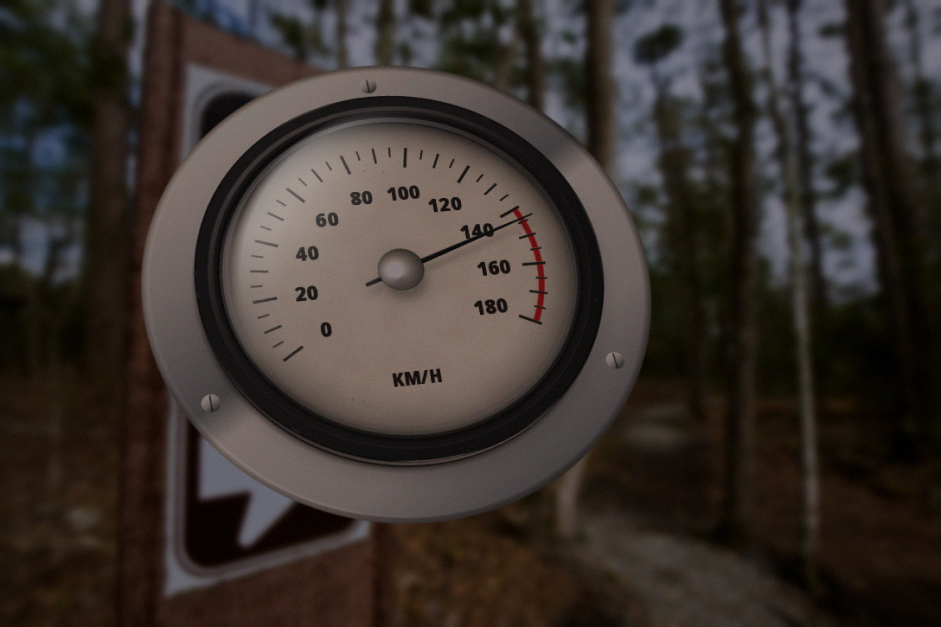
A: 145; km/h
